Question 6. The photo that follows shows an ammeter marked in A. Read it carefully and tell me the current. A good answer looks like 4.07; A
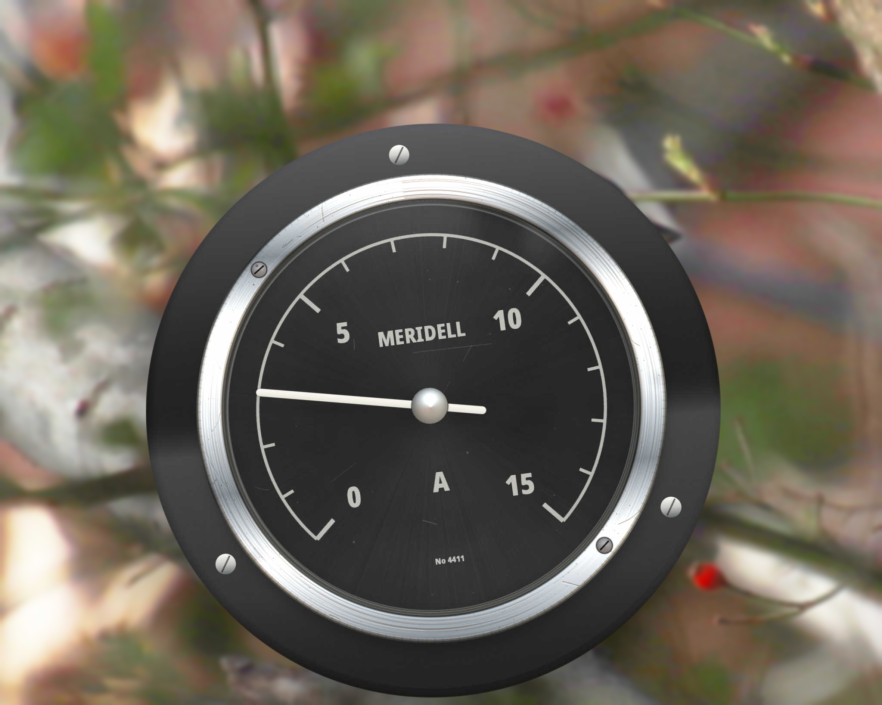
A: 3; A
